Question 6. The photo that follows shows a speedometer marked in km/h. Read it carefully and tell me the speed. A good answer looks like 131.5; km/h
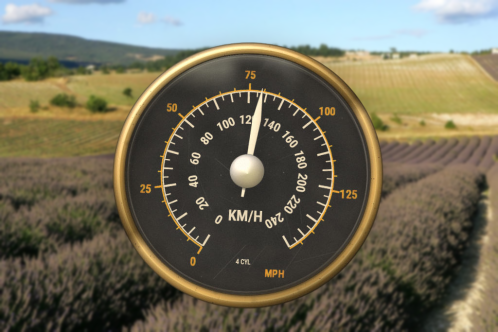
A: 127.5; km/h
